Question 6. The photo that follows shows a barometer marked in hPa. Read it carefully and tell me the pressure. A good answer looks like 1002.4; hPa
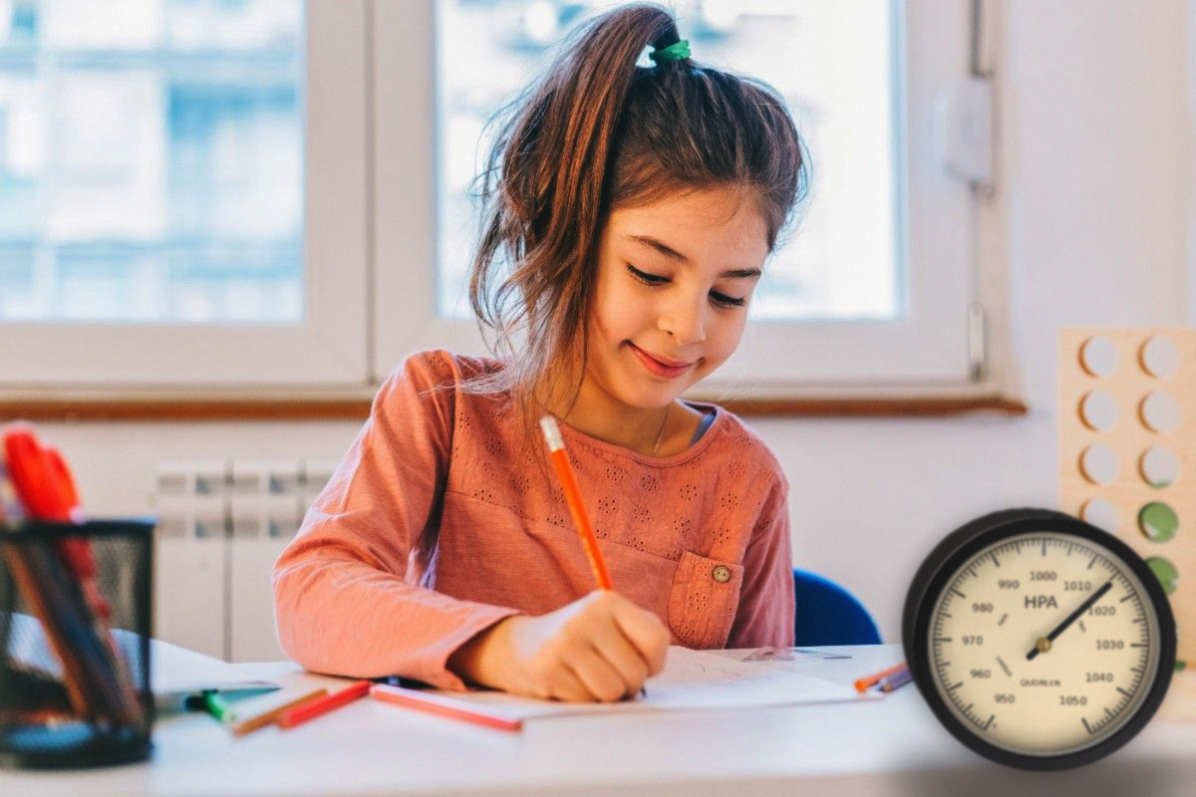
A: 1015; hPa
